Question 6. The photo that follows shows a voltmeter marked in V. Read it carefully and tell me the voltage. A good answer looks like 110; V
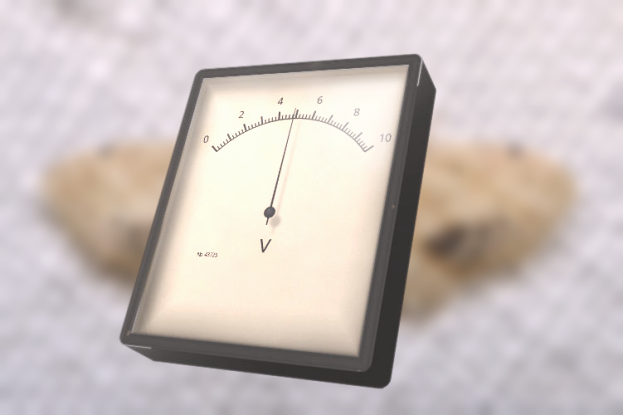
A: 5; V
